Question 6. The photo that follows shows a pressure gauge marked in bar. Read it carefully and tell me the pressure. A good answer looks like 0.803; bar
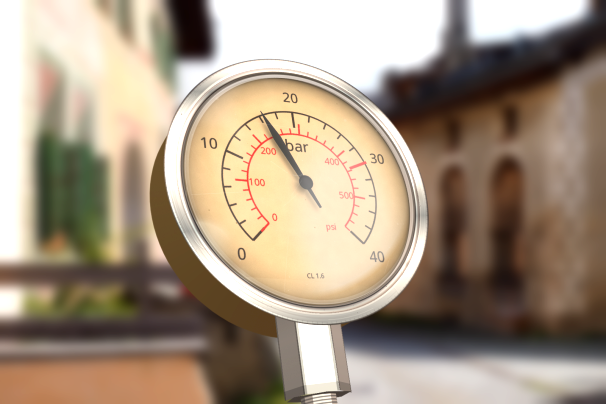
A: 16; bar
